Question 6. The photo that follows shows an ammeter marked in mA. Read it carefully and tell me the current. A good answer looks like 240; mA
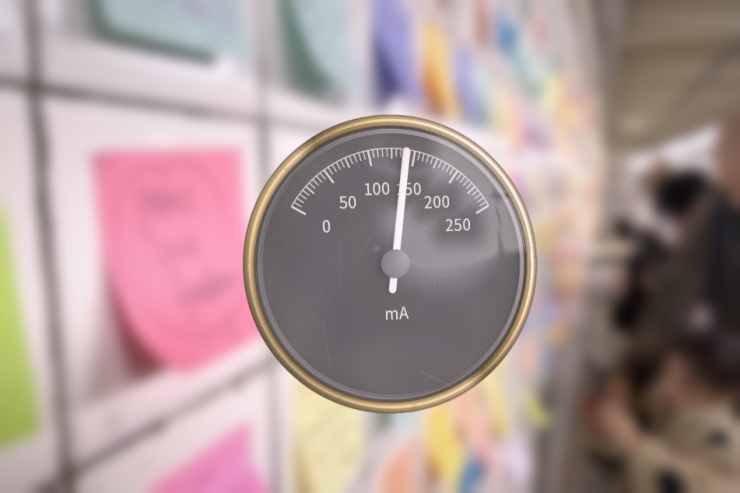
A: 140; mA
